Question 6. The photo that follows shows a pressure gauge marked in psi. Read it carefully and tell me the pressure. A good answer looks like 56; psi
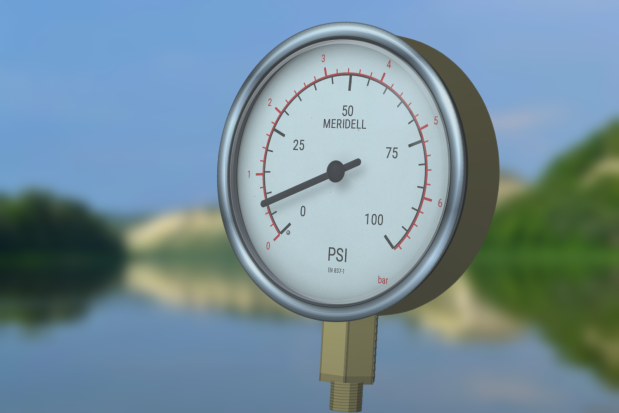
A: 7.5; psi
